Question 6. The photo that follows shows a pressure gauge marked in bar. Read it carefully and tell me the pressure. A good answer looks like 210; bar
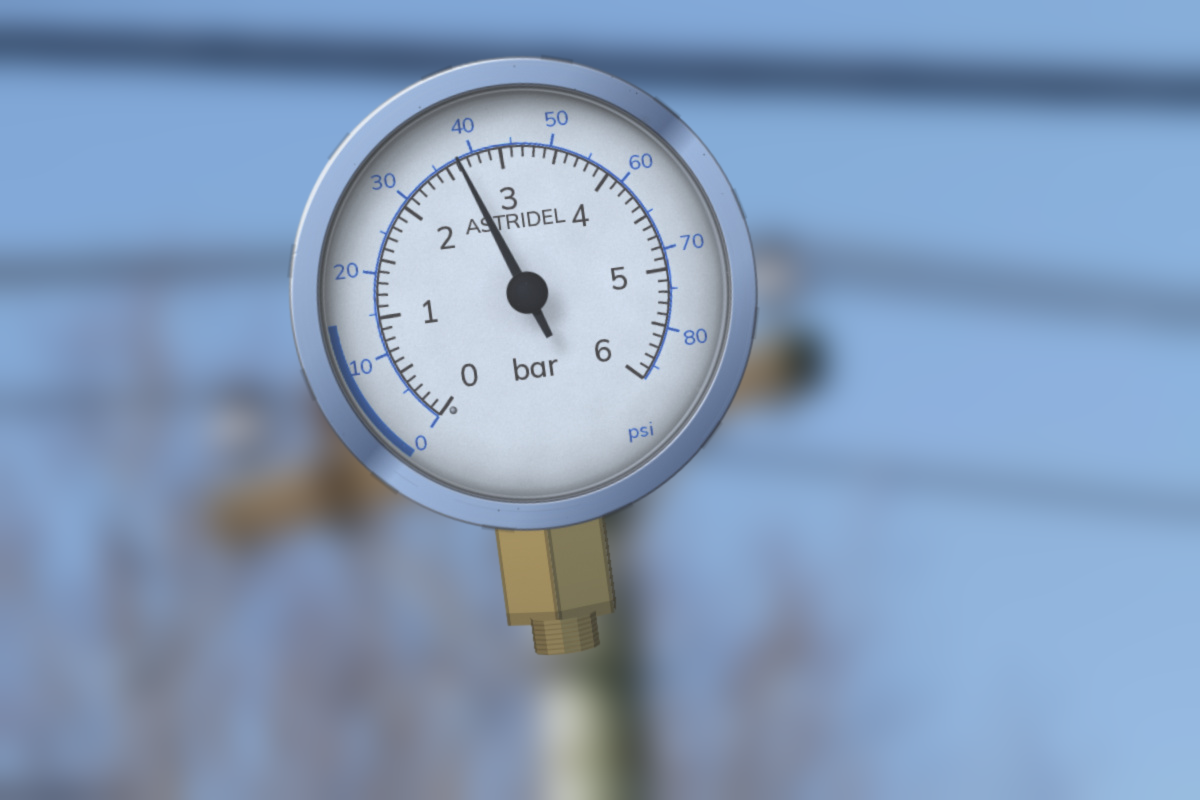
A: 2.6; bar
